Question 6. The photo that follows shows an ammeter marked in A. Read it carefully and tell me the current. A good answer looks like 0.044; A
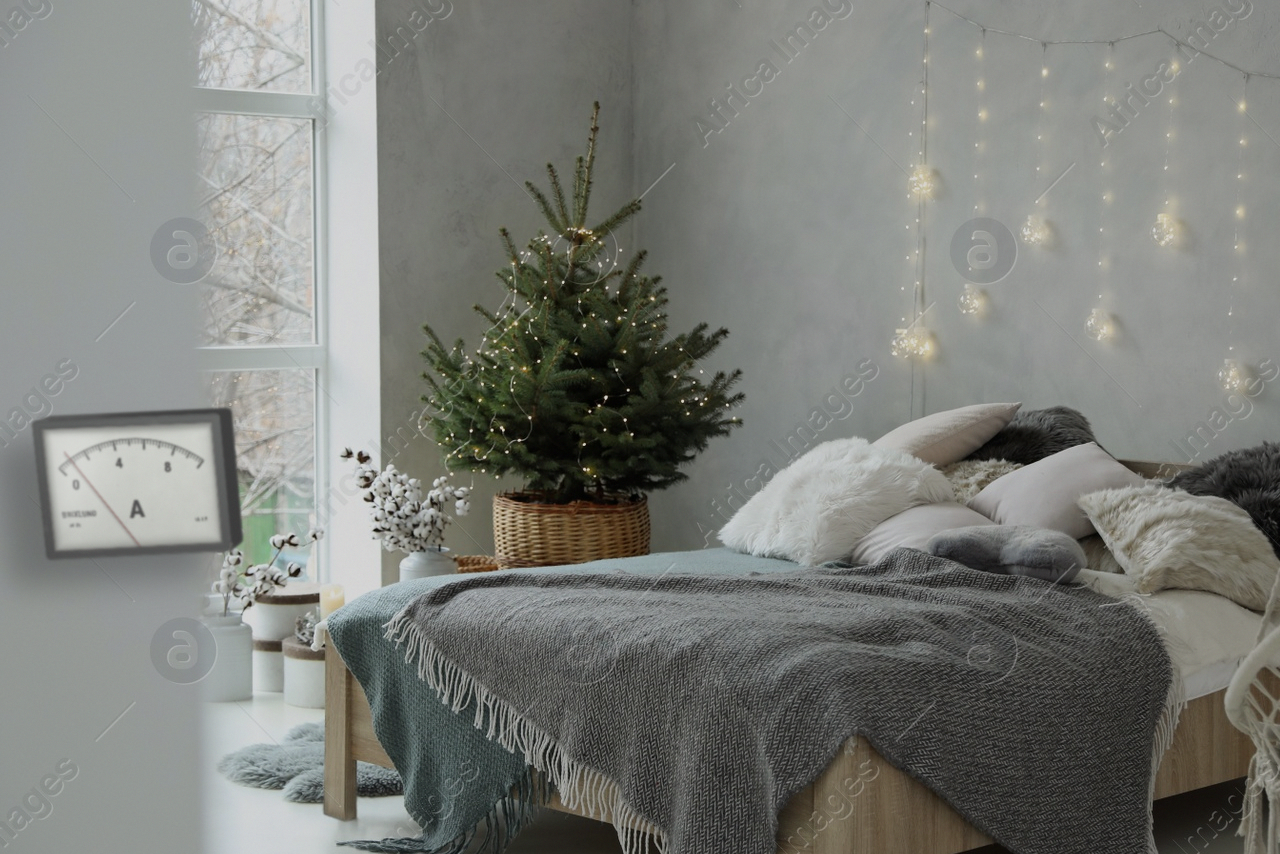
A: 1; A
